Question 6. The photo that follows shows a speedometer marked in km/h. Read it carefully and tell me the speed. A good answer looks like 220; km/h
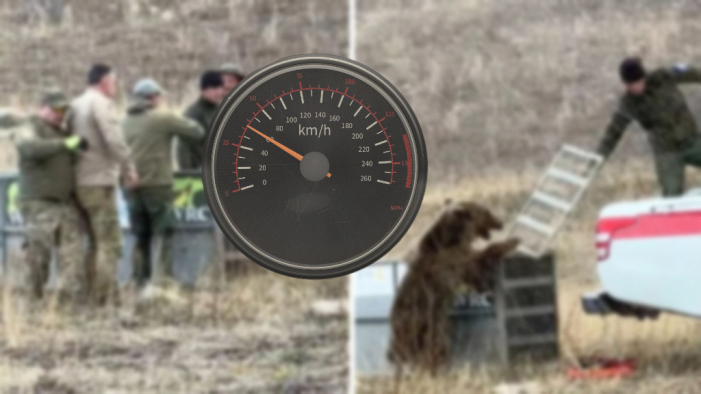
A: 60; km/h
